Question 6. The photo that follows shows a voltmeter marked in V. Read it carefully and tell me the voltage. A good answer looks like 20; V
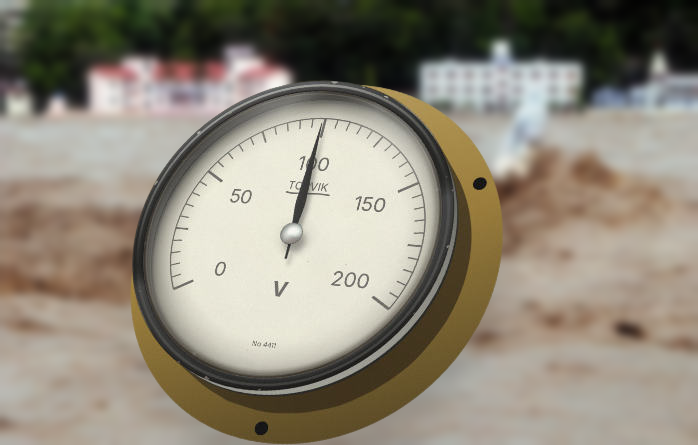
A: 100; V
